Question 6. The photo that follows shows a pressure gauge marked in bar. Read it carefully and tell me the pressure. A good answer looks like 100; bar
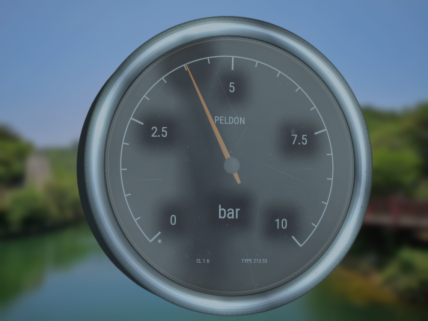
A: 4; bar
